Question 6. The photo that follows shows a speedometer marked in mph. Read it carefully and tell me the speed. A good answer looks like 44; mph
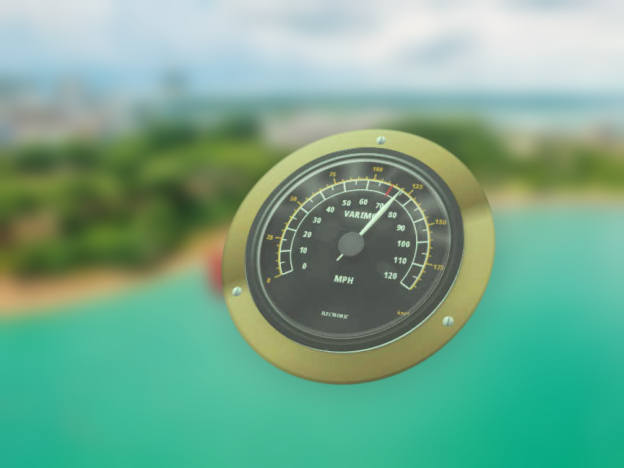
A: 75; mph
